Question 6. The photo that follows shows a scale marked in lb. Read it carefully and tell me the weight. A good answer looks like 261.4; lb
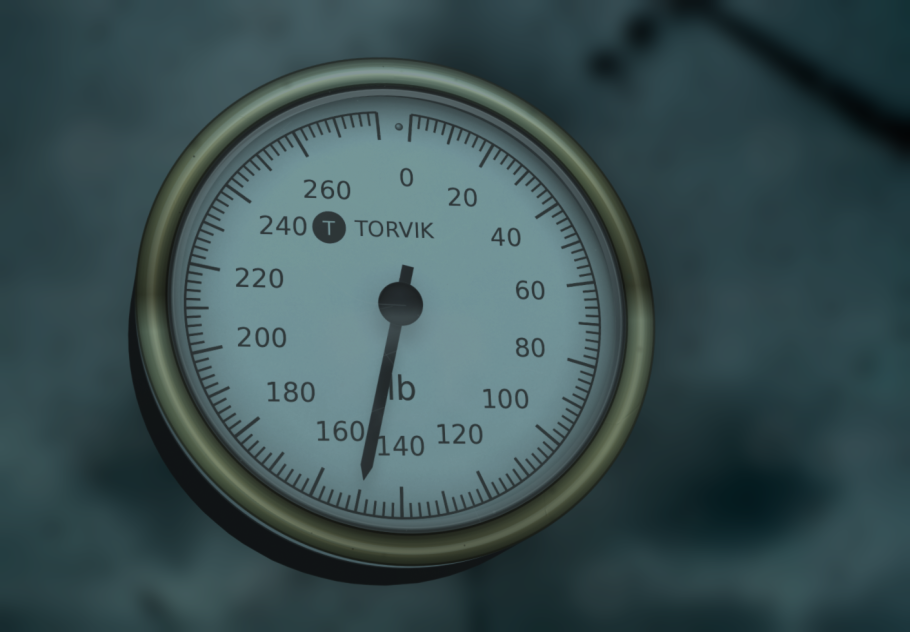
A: 150; lb
